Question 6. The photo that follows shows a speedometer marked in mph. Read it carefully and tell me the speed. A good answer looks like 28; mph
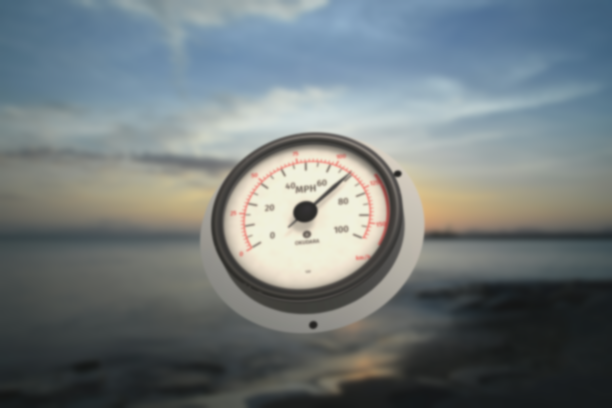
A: 70; mph
